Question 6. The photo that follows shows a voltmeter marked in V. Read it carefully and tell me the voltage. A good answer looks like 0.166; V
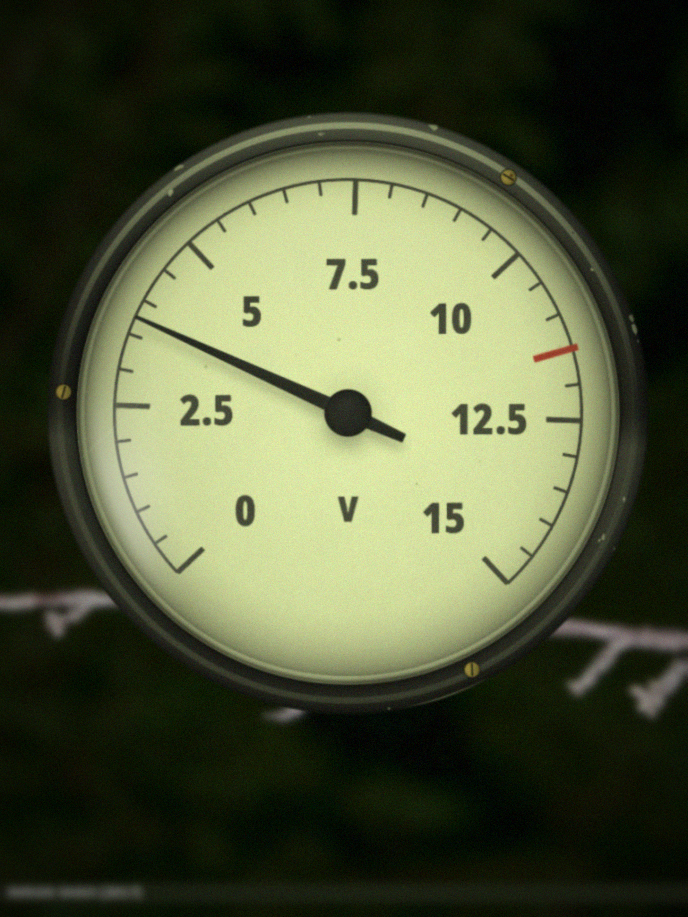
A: 3.75; V
